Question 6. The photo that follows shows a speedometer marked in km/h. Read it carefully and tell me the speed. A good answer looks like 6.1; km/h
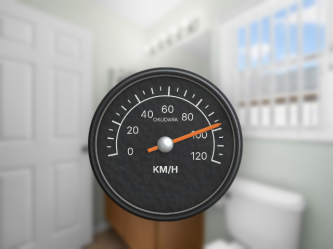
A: 97.5; km/h
